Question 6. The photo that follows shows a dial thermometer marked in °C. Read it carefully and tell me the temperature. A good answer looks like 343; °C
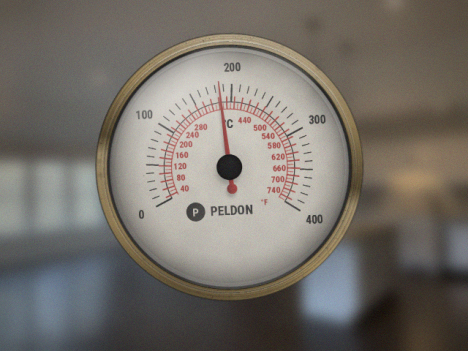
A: 185; °C
